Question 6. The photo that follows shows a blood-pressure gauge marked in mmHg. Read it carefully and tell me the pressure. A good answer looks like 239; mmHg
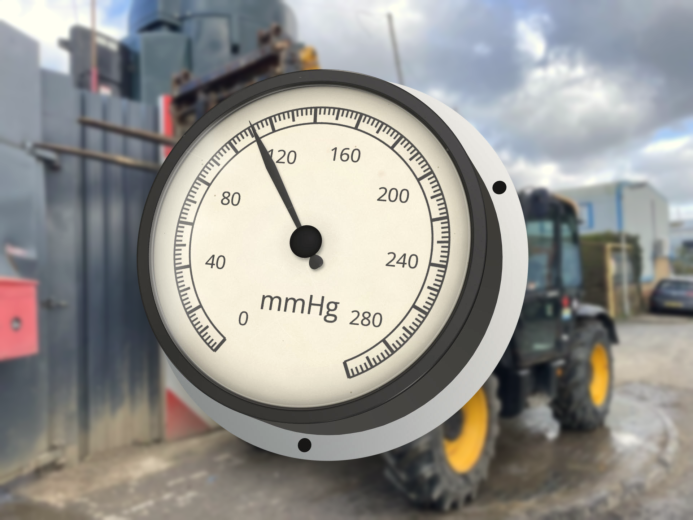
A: 112; mmHg
